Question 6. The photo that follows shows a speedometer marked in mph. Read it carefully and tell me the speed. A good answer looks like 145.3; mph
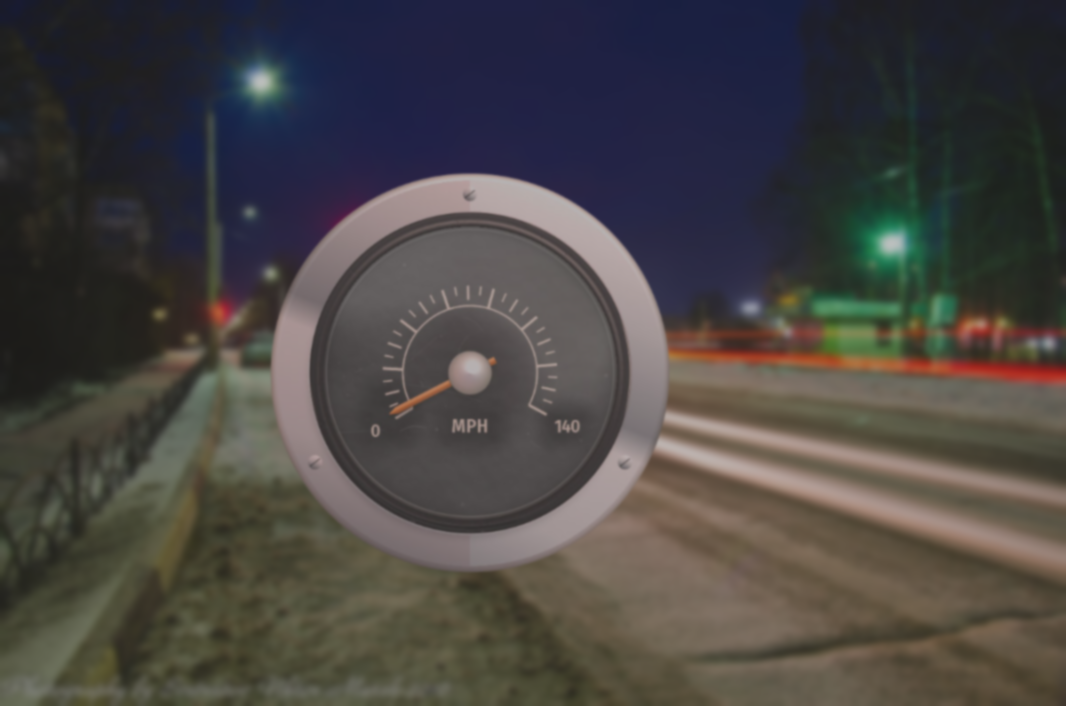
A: 2.5; mph
